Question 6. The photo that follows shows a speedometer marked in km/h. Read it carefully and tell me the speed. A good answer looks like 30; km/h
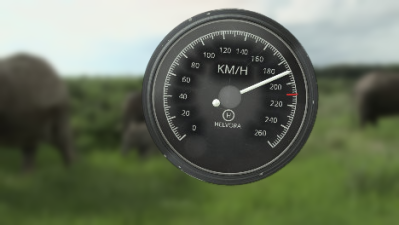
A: 190; km/h
